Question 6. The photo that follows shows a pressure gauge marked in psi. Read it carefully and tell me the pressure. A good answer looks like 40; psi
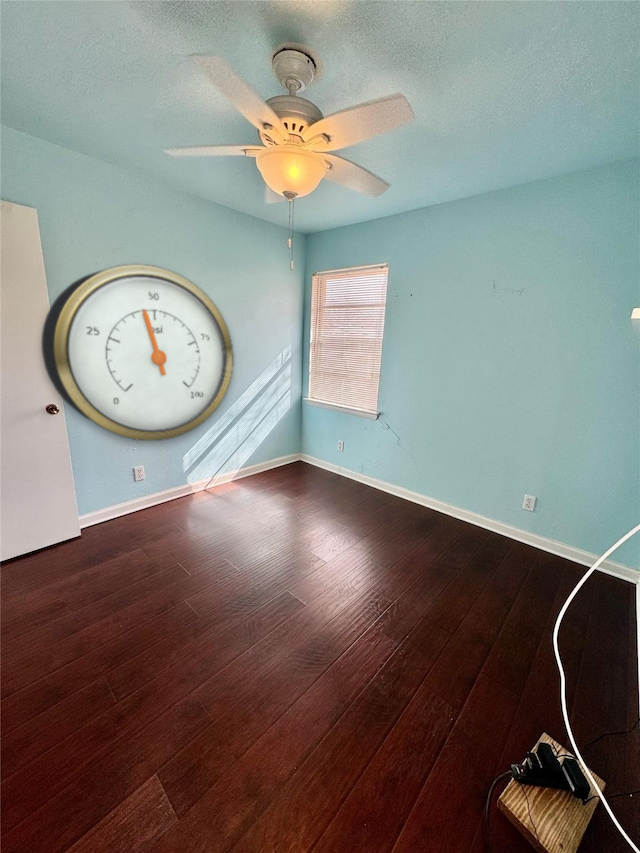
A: 45; psi
